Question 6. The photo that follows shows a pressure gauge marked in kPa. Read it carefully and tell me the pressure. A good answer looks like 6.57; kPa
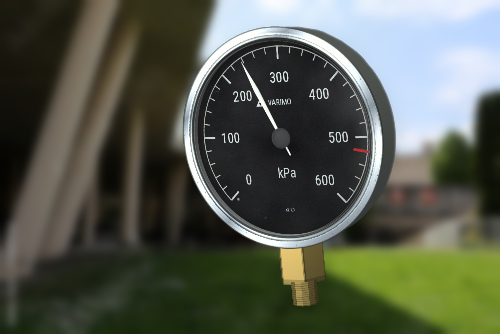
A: 240; kPa
